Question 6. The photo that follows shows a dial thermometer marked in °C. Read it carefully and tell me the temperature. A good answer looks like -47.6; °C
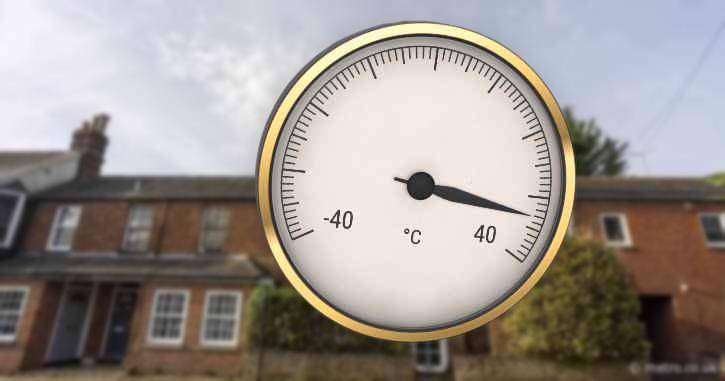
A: 33; °C
